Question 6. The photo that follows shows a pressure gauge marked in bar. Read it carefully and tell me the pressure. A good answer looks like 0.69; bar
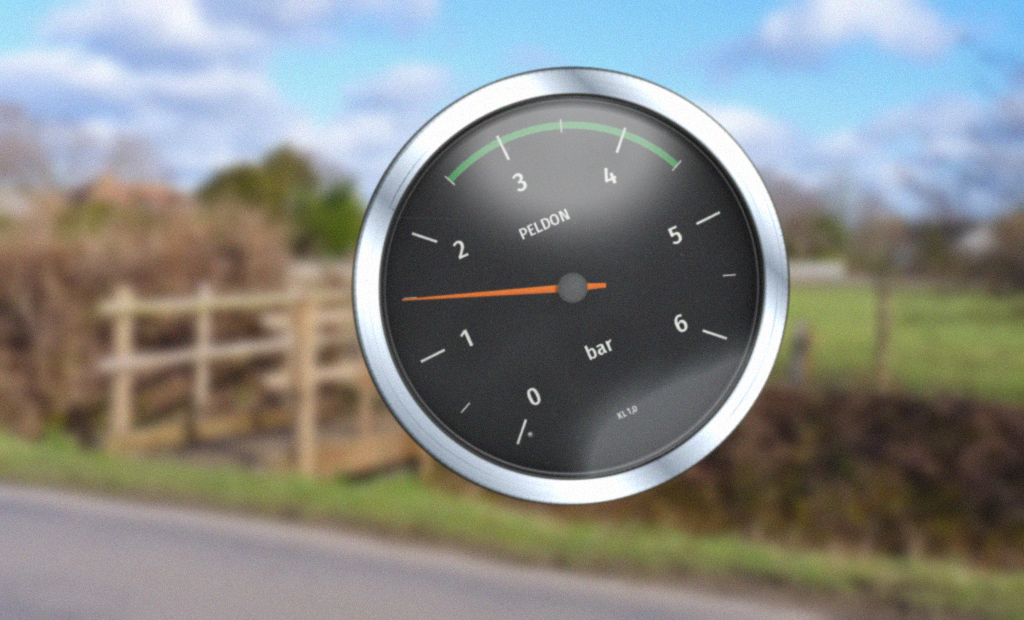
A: 1.5; bar
